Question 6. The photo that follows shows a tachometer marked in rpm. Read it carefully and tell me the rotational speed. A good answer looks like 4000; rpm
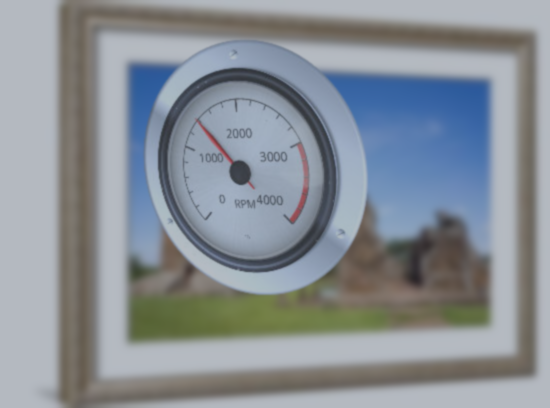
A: 1400; rpm
